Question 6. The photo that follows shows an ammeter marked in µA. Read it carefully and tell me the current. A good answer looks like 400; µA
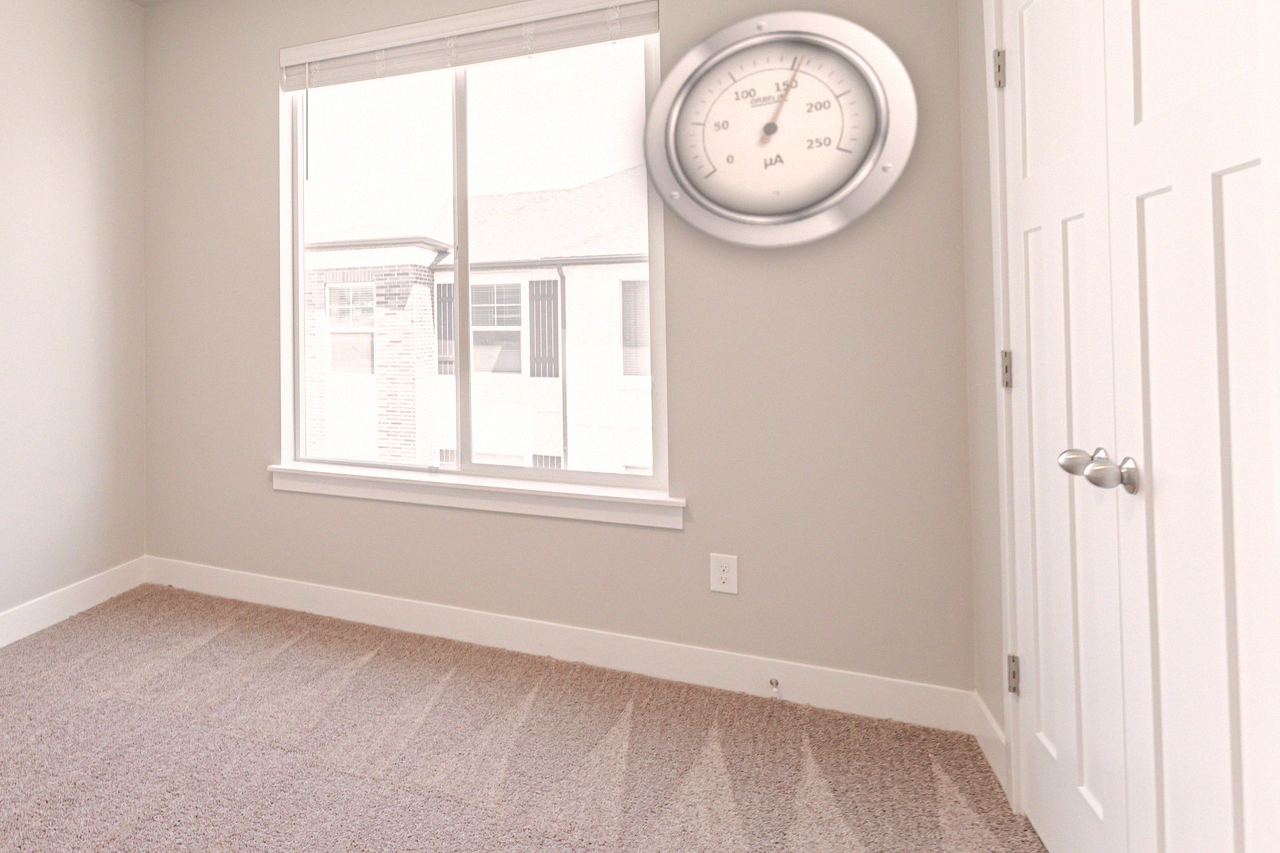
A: 155; µA
